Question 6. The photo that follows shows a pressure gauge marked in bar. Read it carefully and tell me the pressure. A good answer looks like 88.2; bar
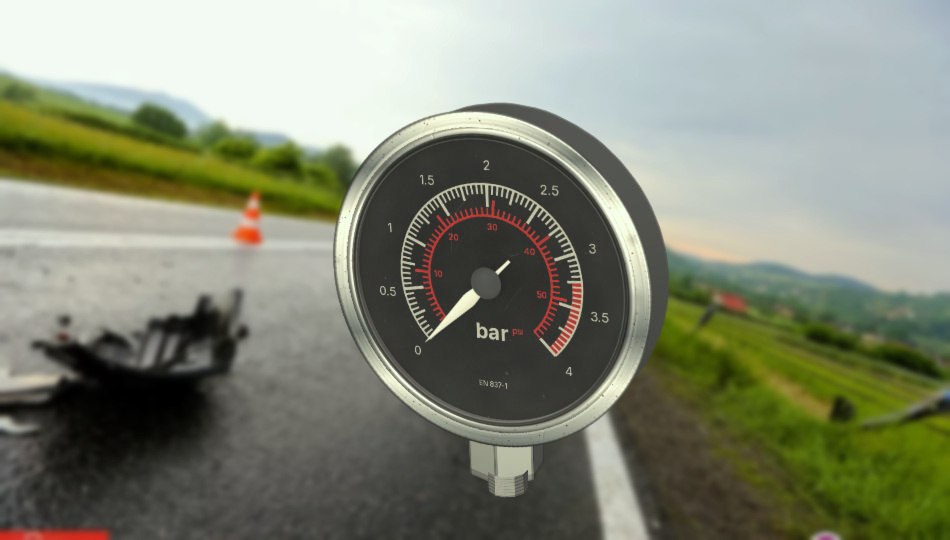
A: 0; bar
